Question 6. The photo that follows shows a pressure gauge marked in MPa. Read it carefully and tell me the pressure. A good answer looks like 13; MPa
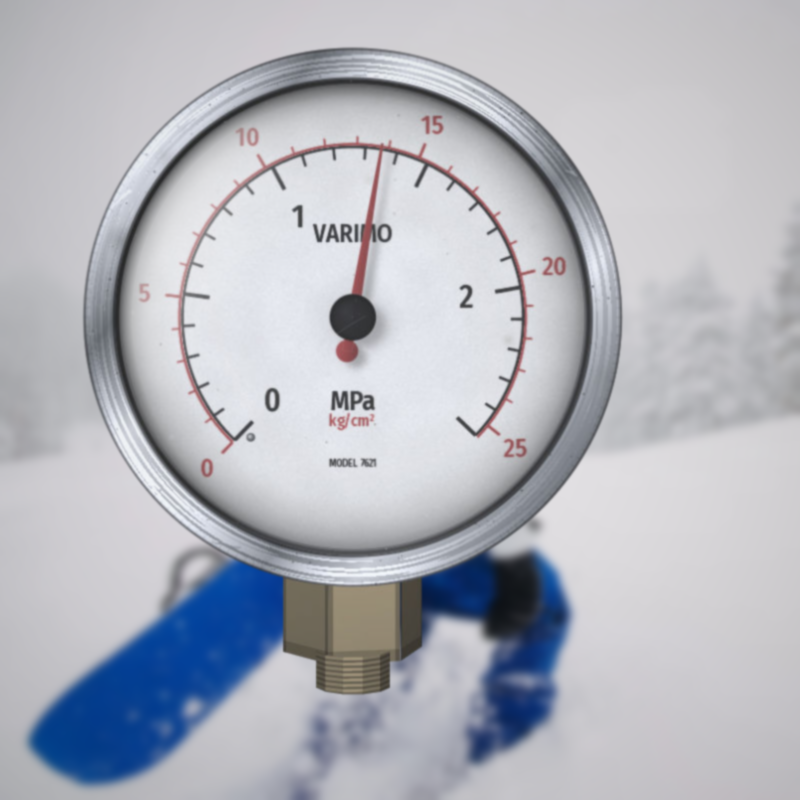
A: 1.35; MPa
